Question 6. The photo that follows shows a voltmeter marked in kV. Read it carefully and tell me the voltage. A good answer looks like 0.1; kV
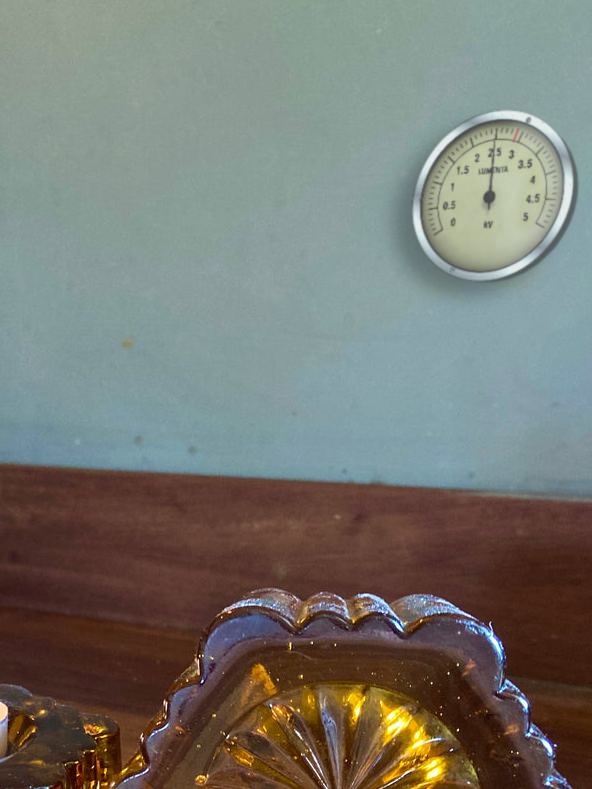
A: 2.5; kV
